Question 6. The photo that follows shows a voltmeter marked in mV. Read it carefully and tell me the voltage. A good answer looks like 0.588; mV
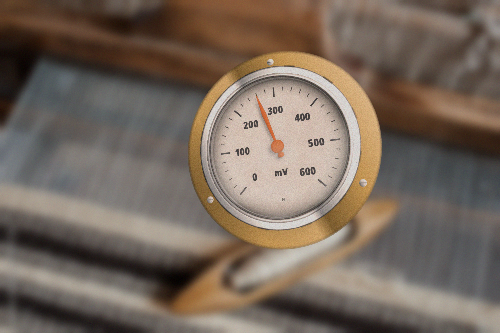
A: 260; mV
